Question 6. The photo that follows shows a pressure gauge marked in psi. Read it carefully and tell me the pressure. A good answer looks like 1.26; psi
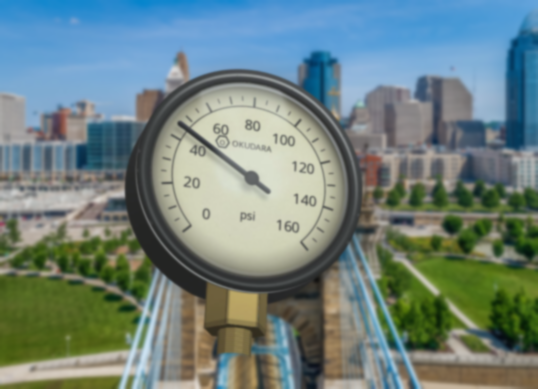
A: 45; psi
